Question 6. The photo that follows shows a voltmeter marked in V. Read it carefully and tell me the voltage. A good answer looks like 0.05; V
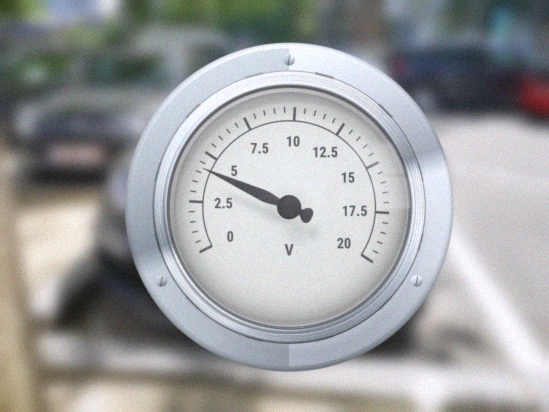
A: 4.25; V
